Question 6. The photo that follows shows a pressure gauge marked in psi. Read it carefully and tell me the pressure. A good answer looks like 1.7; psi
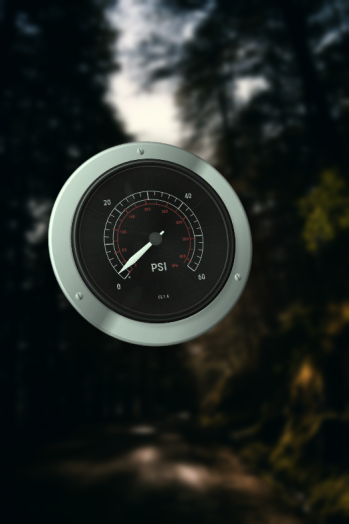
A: 2; psi
